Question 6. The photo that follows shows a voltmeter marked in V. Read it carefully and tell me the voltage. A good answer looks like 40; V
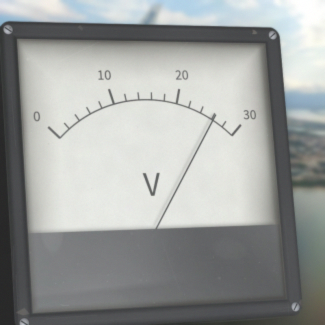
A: 26; V
